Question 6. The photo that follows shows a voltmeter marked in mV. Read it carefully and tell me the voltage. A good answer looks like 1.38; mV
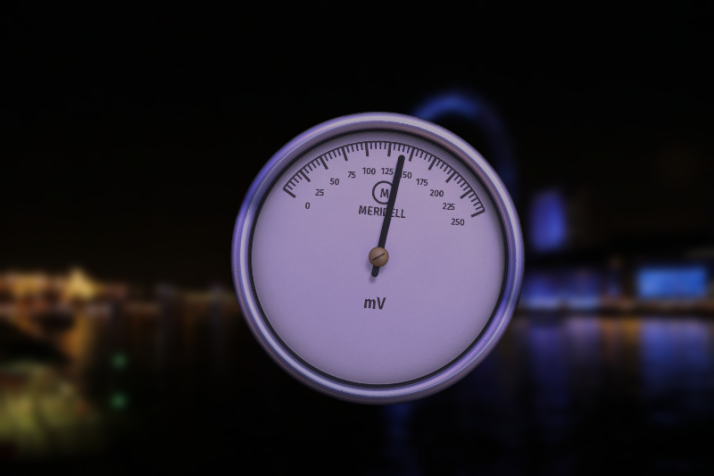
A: 140; mV
